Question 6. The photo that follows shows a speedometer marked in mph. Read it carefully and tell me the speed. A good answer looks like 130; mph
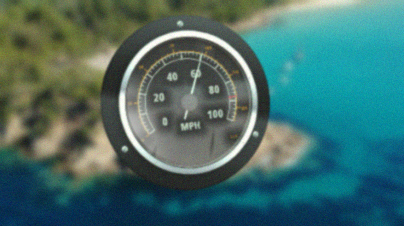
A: 60; mph
